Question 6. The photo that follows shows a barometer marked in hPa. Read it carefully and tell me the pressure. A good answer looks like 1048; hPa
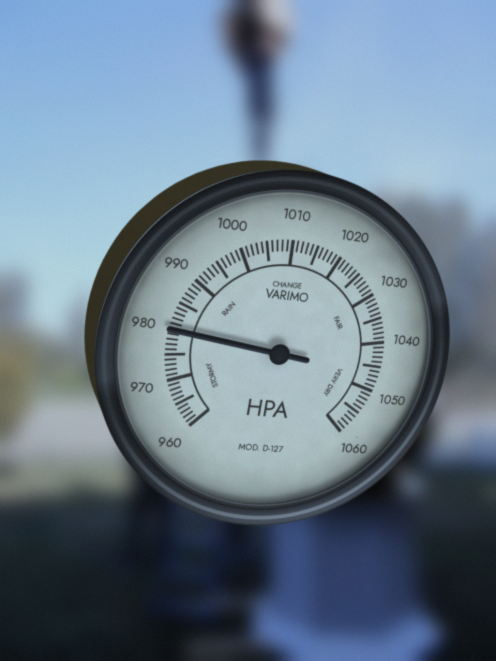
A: 980; hPa
